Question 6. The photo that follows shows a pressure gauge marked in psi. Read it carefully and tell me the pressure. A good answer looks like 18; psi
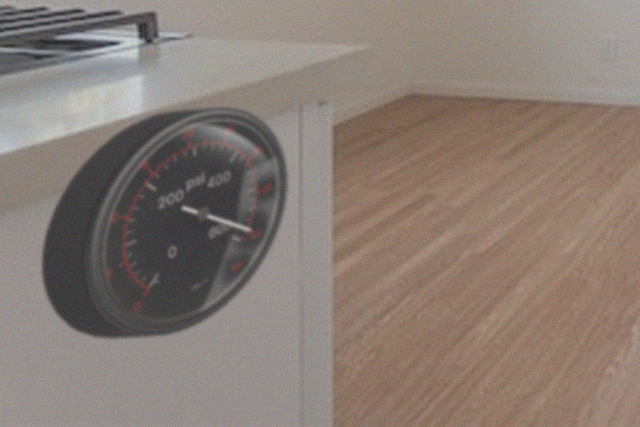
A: 580; psi
